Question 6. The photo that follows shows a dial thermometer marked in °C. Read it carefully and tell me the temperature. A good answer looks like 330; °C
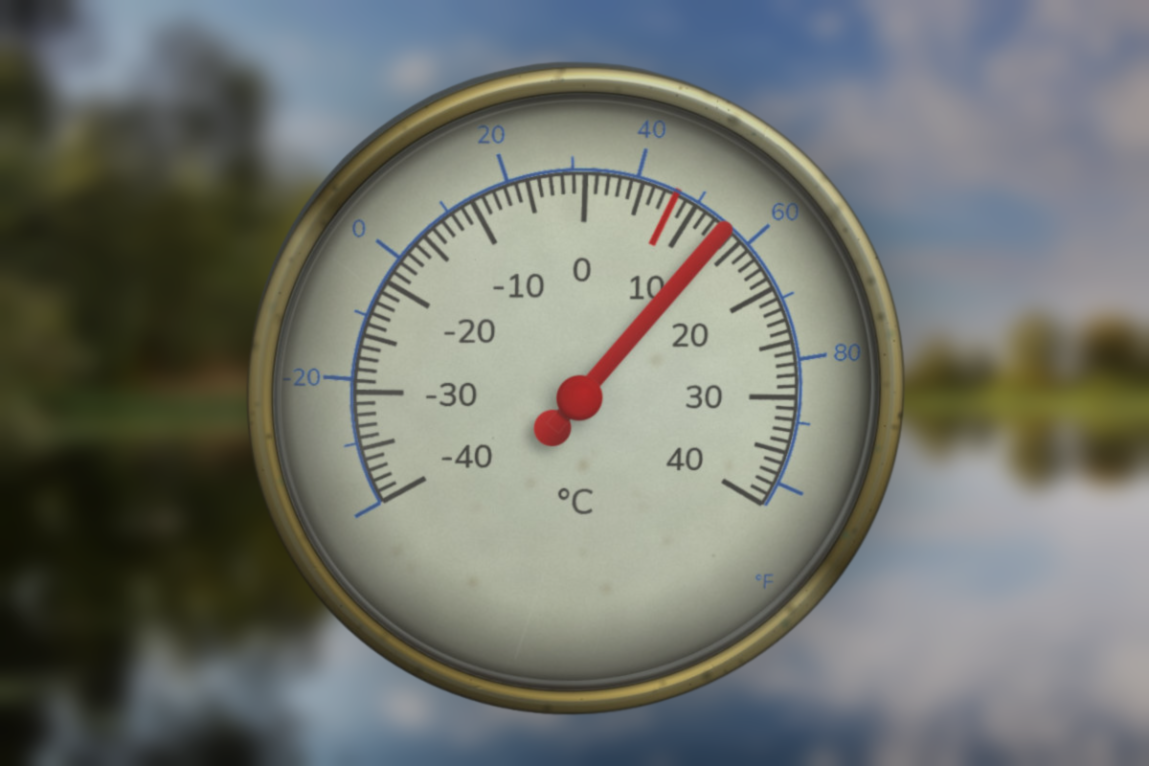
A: 13; °C
